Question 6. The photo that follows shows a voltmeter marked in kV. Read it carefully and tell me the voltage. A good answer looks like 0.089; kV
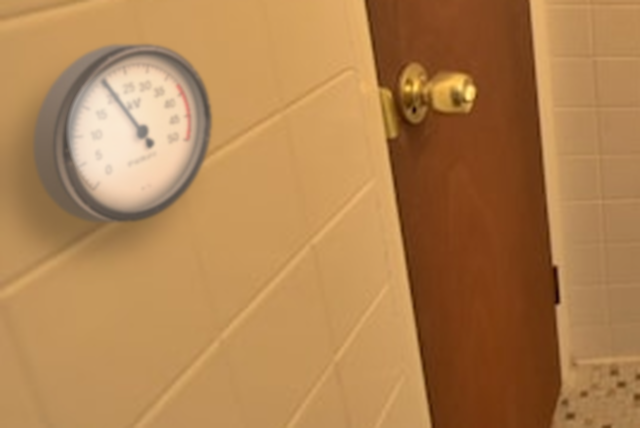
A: 20; kV
